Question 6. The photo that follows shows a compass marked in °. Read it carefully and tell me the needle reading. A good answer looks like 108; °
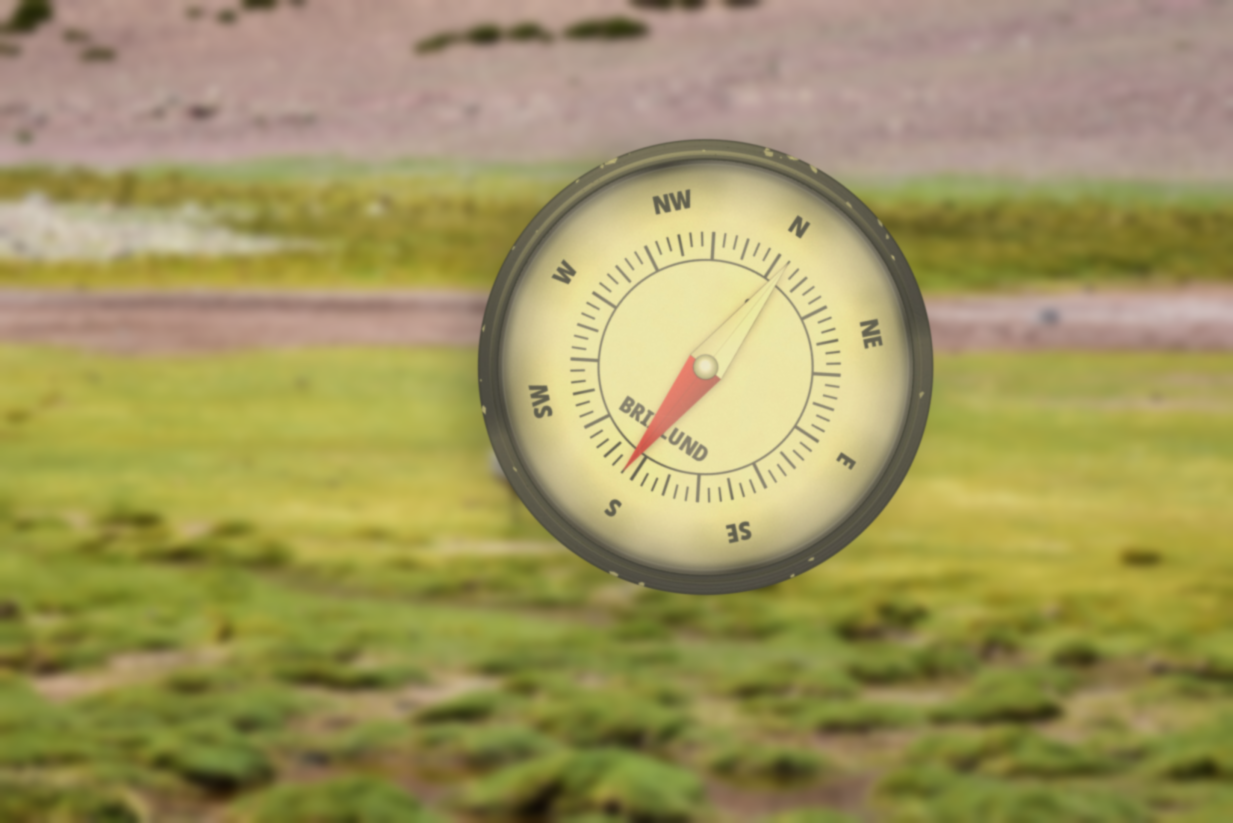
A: 185; °
